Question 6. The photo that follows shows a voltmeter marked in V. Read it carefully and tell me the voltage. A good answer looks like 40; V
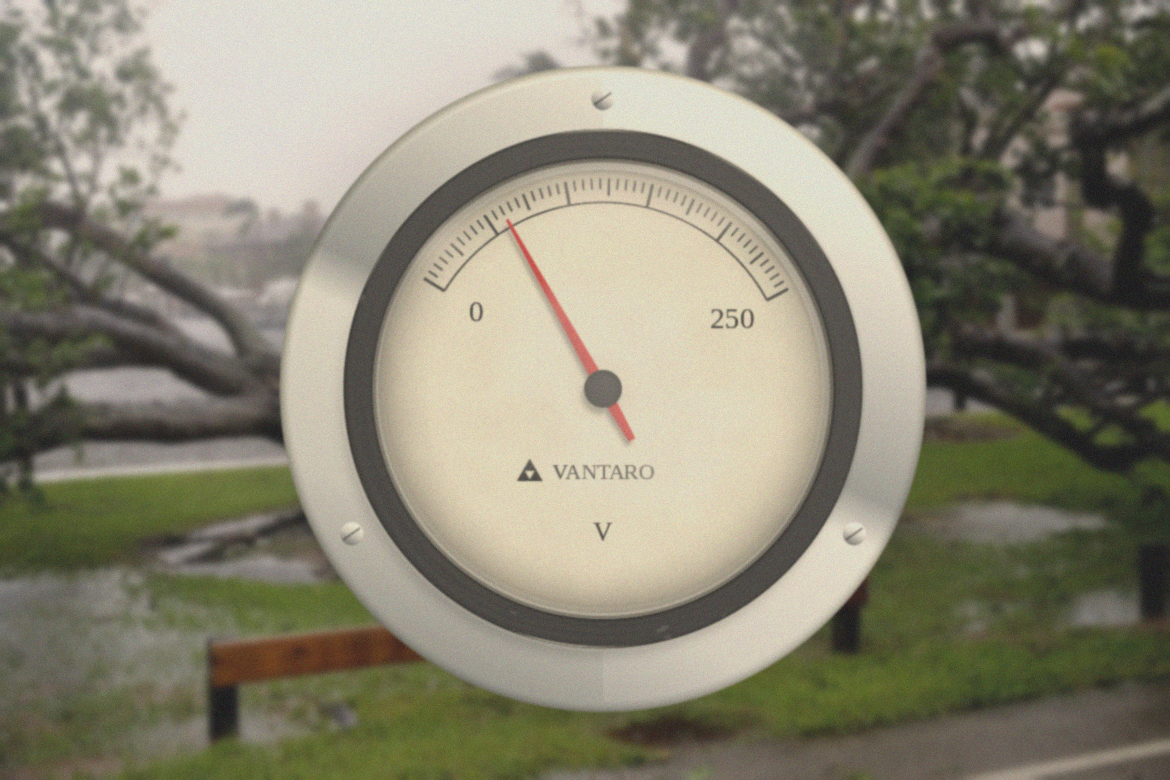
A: 60; V
